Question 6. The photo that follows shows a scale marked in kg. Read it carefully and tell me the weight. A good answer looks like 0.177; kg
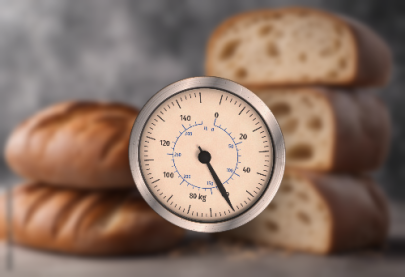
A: 60; kg
